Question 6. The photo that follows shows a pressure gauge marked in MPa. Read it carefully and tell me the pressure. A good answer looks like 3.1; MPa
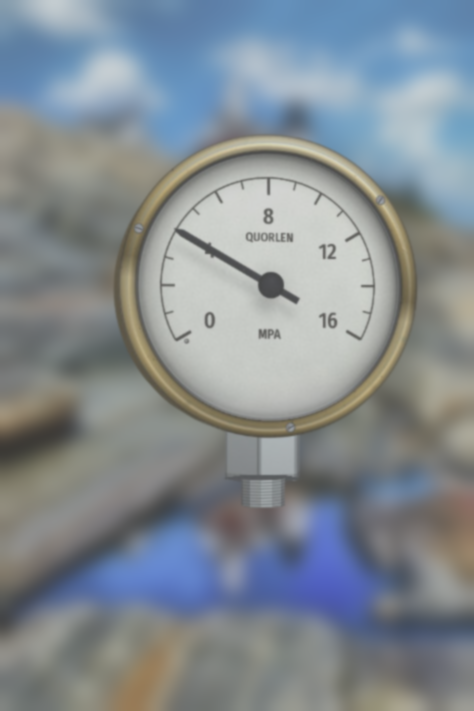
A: 4; MPa
